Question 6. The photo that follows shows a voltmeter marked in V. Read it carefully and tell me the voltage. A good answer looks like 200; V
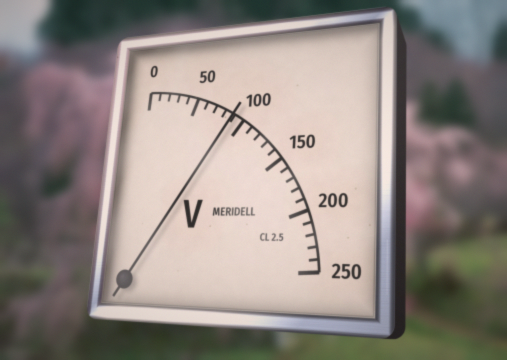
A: 90; V
